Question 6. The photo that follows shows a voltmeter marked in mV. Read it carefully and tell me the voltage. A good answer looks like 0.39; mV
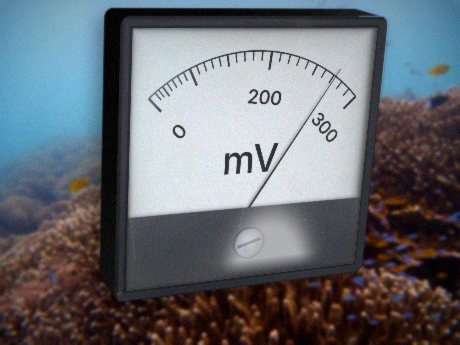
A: 270; mV
